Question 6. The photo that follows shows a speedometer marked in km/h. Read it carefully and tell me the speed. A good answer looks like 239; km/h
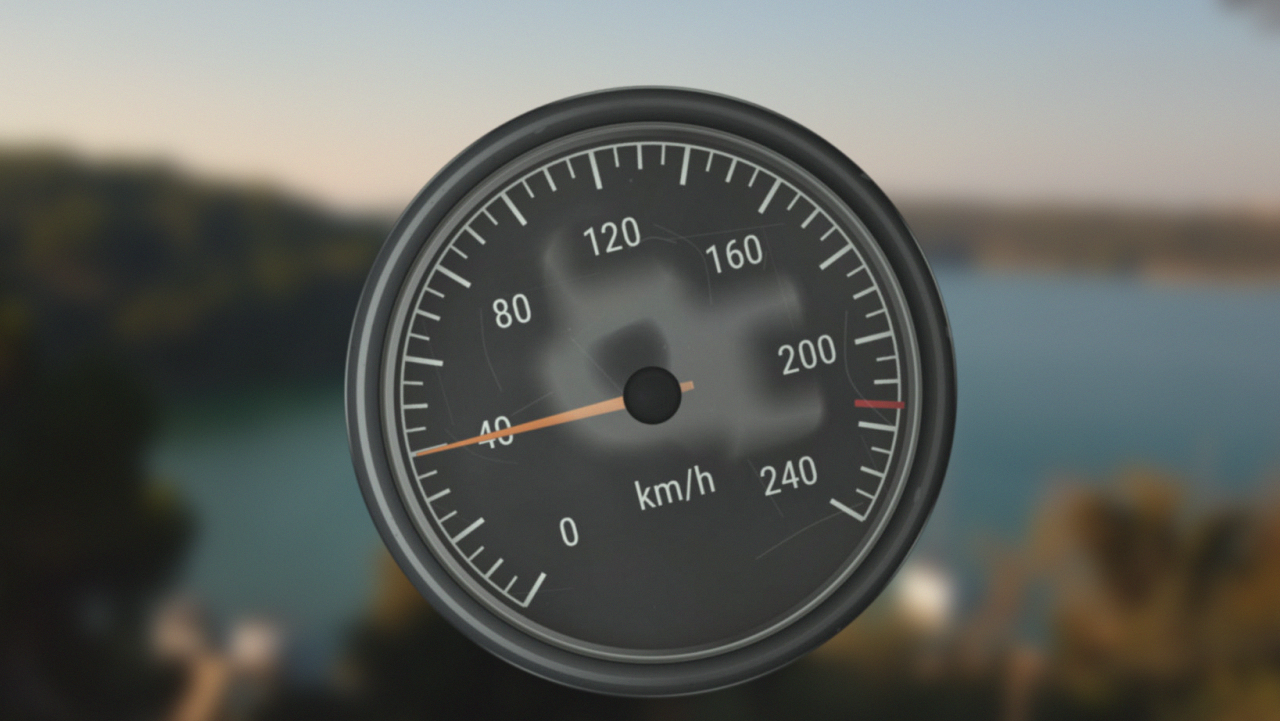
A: 40; km/h
